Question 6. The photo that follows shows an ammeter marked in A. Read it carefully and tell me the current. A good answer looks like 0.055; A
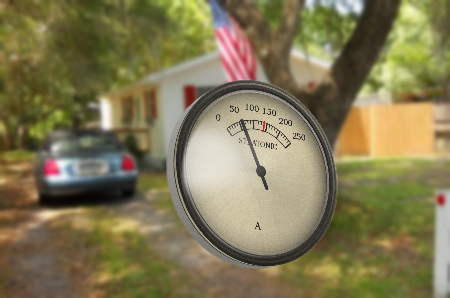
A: 50; A
